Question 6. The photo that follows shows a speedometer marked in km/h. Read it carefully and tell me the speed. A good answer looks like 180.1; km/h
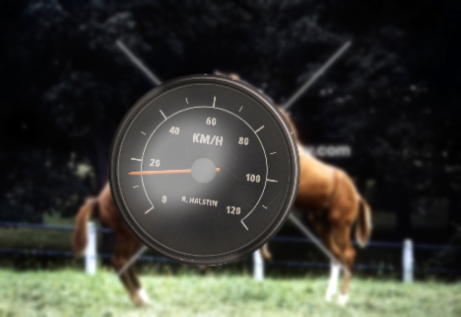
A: 15; km/h
